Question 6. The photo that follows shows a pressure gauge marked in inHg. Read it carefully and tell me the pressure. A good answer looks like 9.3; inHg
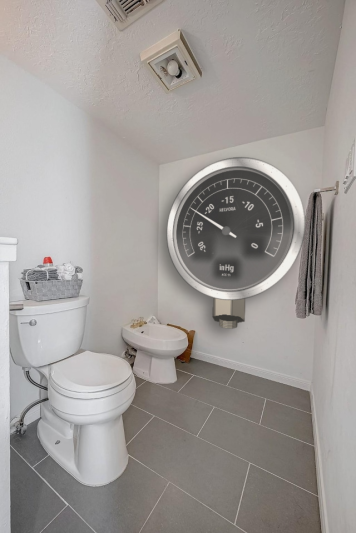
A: -22; inHg
